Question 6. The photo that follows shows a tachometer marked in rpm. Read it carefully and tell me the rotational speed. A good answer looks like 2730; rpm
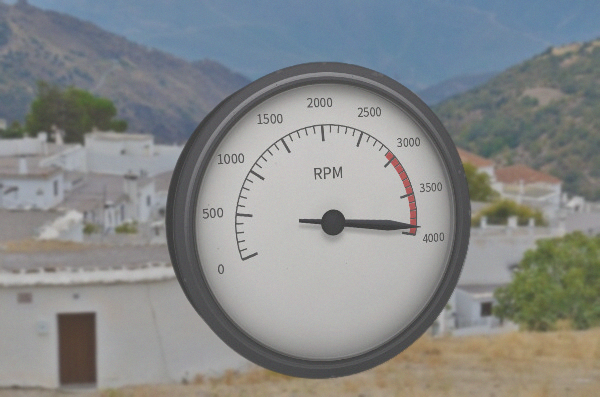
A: 3900; rpm
